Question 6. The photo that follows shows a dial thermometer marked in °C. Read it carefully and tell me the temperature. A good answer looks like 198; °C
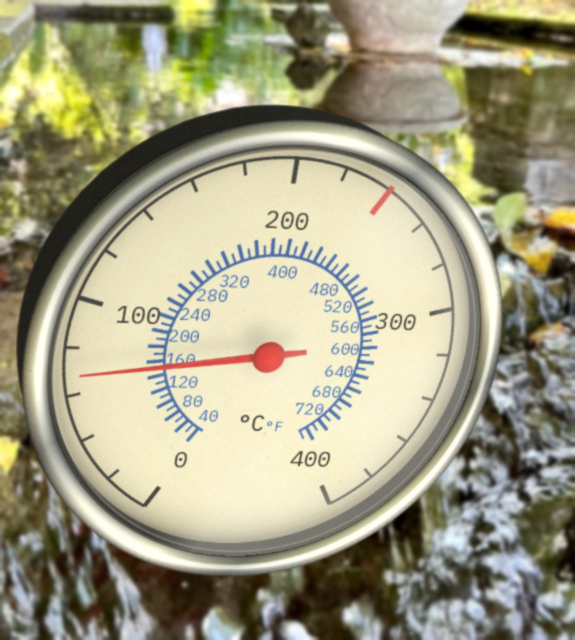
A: 70; °C
